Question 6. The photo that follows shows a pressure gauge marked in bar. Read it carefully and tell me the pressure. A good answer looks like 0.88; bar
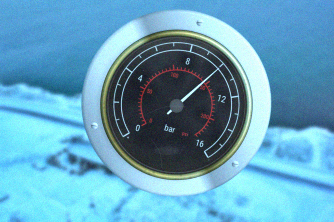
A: 10; bar
